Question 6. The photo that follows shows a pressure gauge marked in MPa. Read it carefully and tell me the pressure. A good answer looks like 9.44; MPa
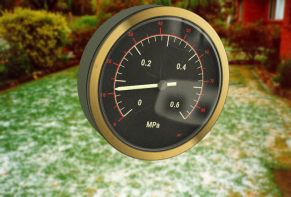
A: 0.08; MPa
